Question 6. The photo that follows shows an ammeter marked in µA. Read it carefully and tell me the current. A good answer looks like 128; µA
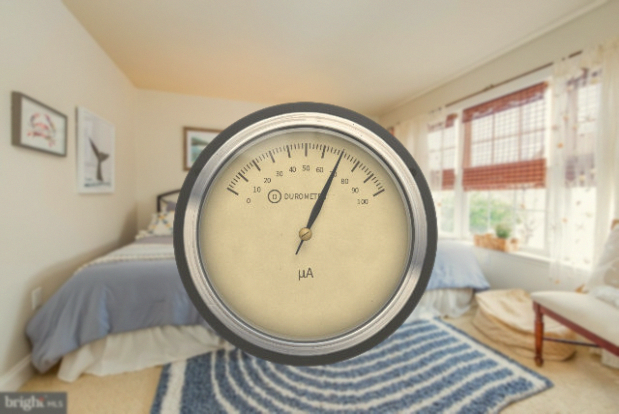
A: 70; µA
